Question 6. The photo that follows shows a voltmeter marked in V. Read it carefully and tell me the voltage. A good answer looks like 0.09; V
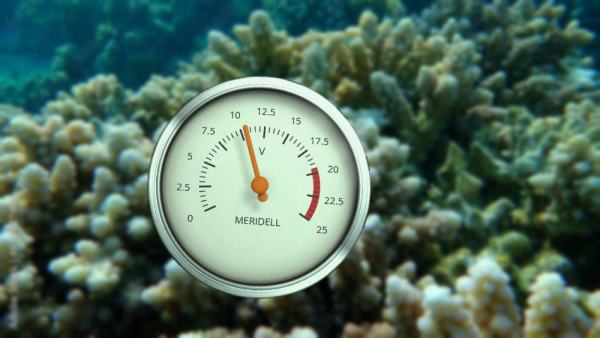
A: 10.5; V
